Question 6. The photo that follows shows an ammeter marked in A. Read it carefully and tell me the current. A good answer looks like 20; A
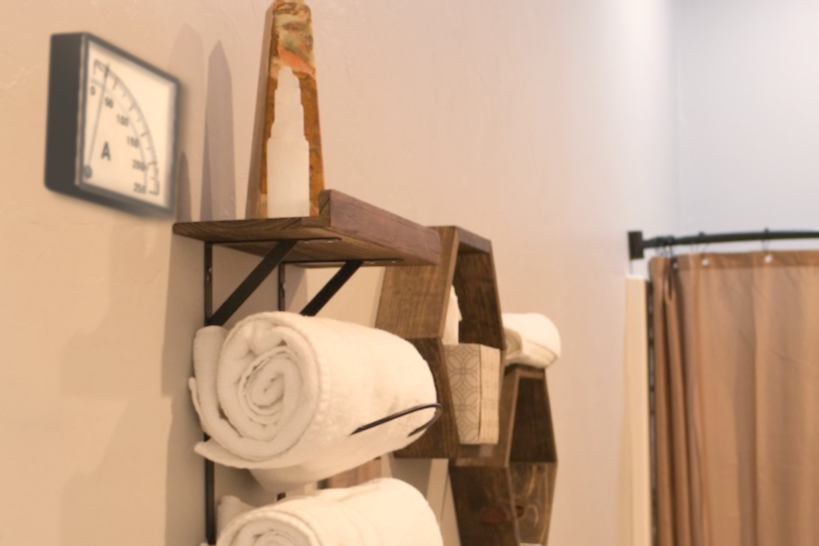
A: 25; A
